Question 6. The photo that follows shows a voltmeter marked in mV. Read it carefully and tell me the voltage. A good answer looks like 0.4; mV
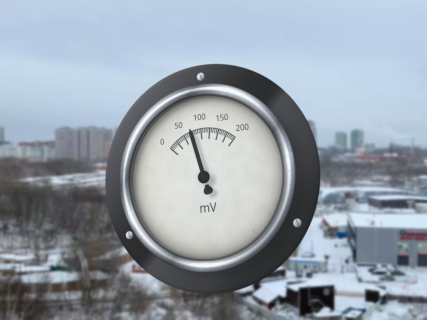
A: 75; mV
